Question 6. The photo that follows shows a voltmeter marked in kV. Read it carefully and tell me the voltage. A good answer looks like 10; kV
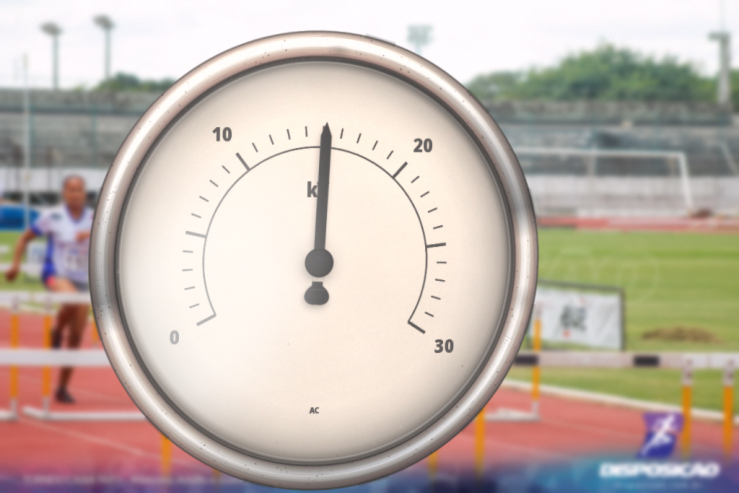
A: 15; kV
